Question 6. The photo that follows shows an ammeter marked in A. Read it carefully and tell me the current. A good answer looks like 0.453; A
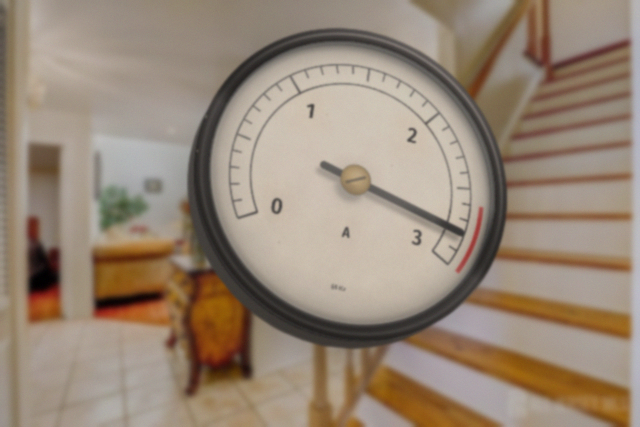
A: 2.8; A
